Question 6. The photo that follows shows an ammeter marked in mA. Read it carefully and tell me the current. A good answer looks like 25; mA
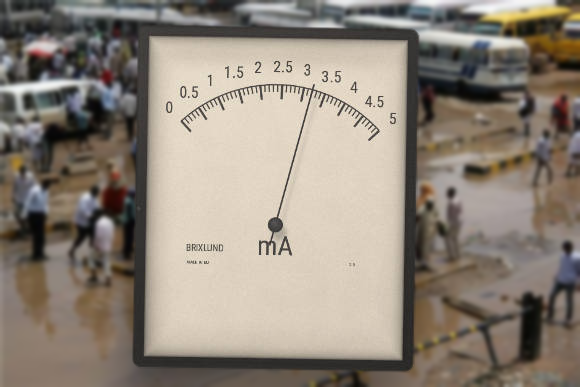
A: 3.2; mA
